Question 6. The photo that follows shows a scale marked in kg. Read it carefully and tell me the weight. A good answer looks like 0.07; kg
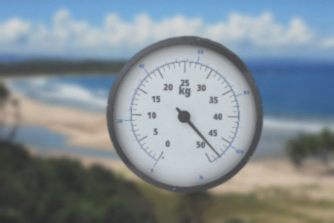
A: 48; kg
